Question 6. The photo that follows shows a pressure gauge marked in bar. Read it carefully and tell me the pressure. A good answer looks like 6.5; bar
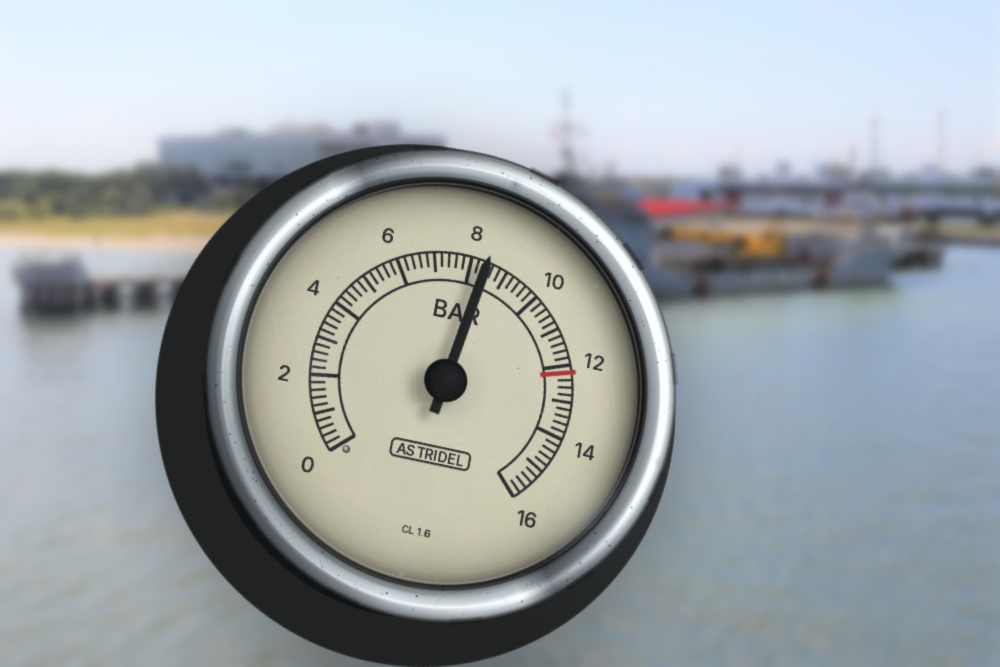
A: 8.4; bar
